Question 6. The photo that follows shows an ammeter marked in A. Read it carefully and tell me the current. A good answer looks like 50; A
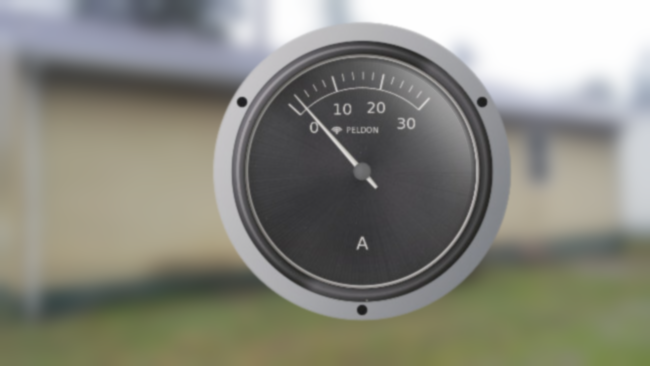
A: 2; A
